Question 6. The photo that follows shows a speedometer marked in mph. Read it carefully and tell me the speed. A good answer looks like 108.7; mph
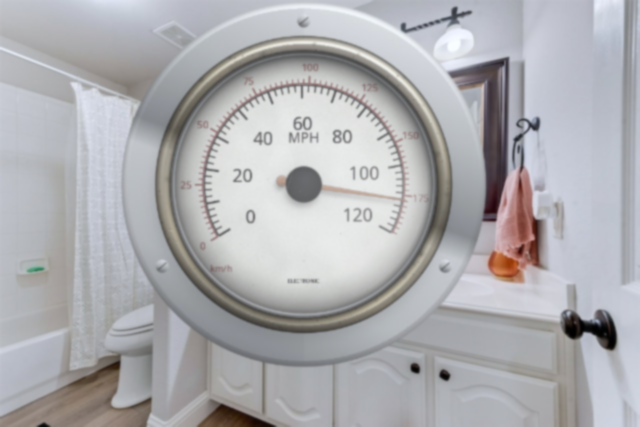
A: 110; mph
